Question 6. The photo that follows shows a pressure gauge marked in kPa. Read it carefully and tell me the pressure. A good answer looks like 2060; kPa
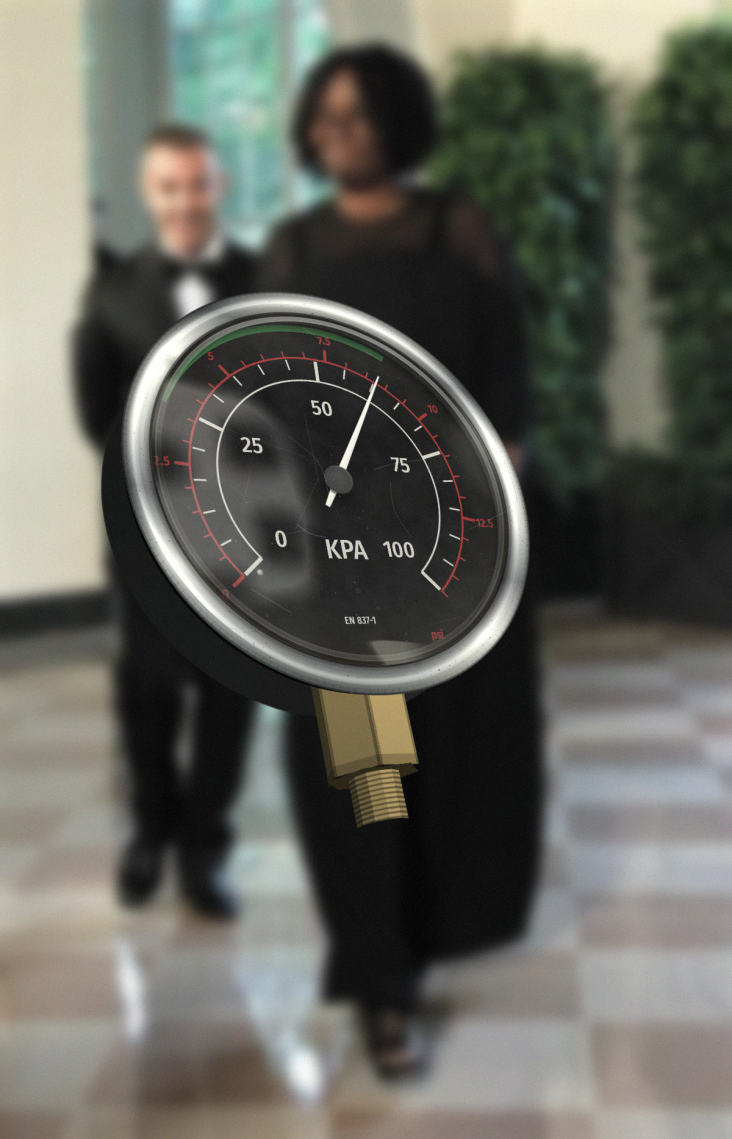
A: 60; kPa
